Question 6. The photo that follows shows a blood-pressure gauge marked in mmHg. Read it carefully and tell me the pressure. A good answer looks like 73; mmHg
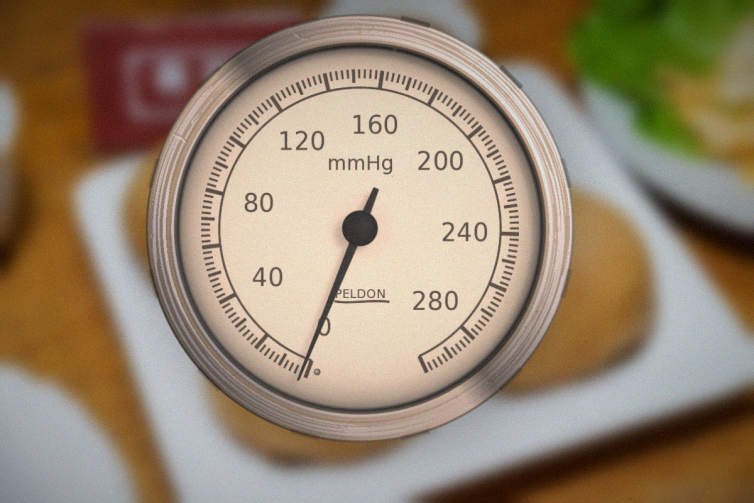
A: 2; mmHg
